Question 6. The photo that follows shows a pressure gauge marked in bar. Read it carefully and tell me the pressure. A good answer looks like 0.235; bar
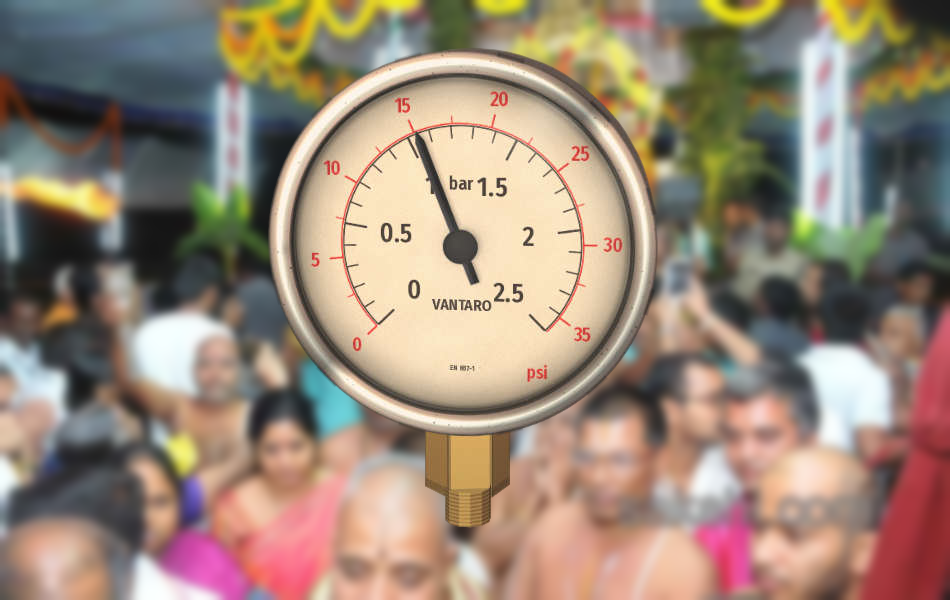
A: 1.05; bar
